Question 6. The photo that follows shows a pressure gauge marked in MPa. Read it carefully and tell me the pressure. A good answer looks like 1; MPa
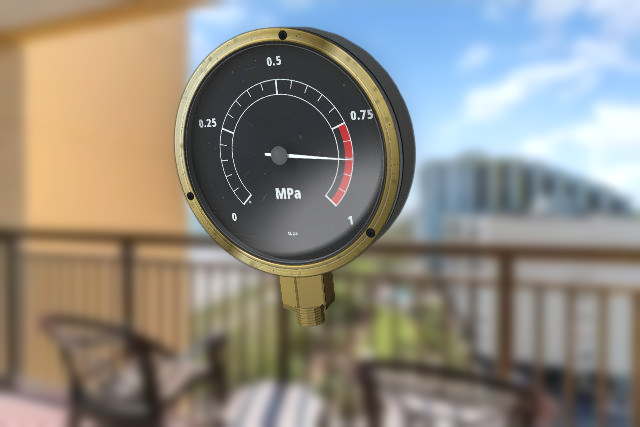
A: 0.85; MPa
